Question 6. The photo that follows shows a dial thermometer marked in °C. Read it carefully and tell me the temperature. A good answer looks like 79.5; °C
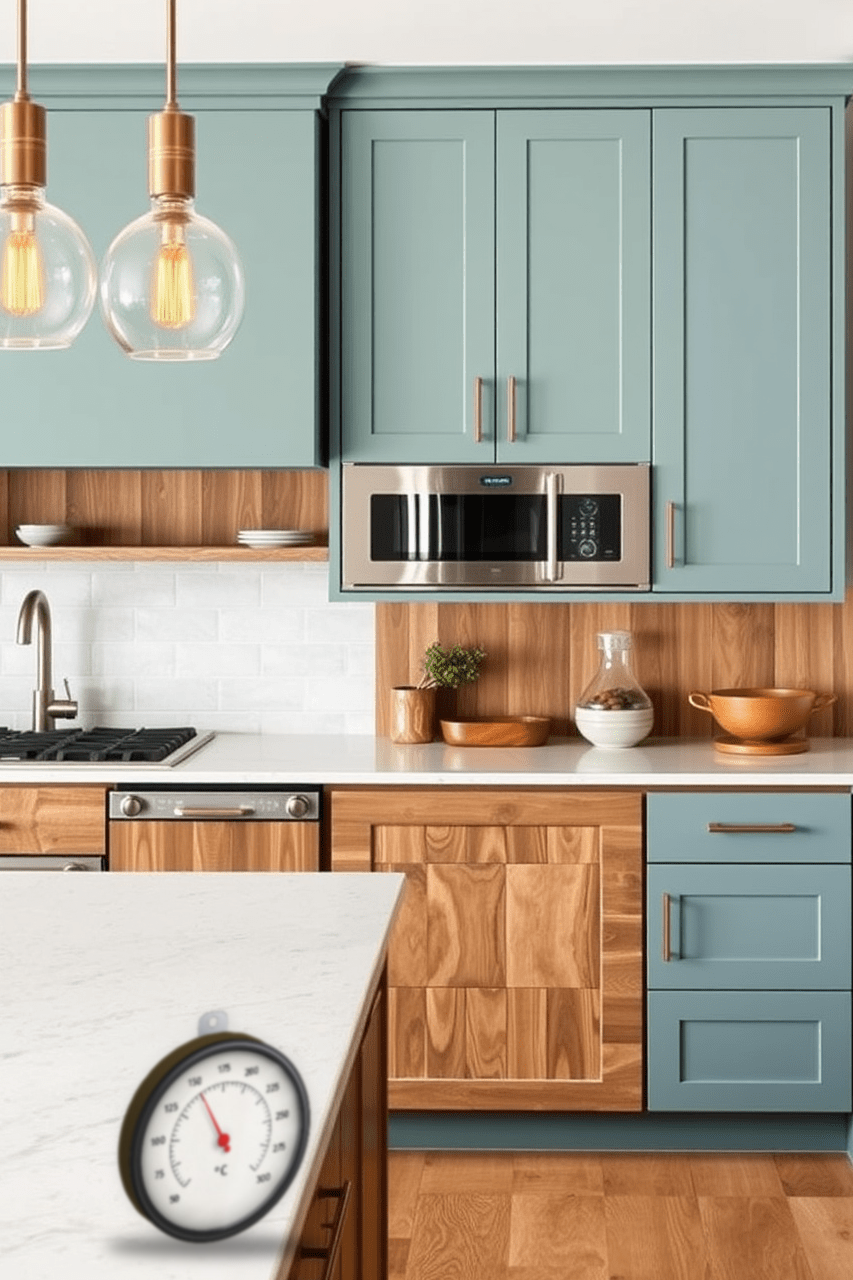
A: 150; °C
